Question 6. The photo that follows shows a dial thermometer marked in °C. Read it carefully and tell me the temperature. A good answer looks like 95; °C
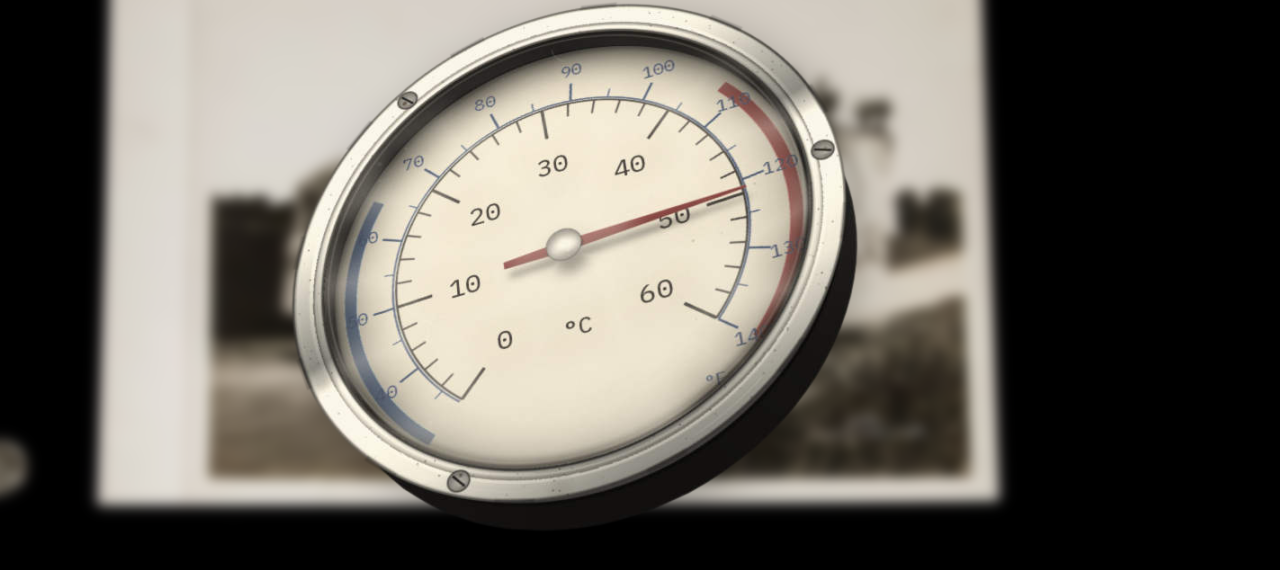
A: 50; °C
